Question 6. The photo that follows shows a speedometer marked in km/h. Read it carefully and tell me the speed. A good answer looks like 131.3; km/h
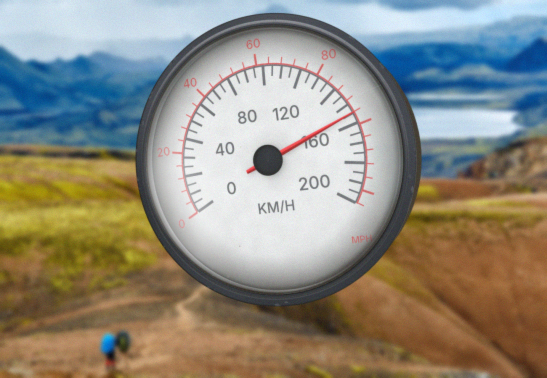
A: 155; km/h
